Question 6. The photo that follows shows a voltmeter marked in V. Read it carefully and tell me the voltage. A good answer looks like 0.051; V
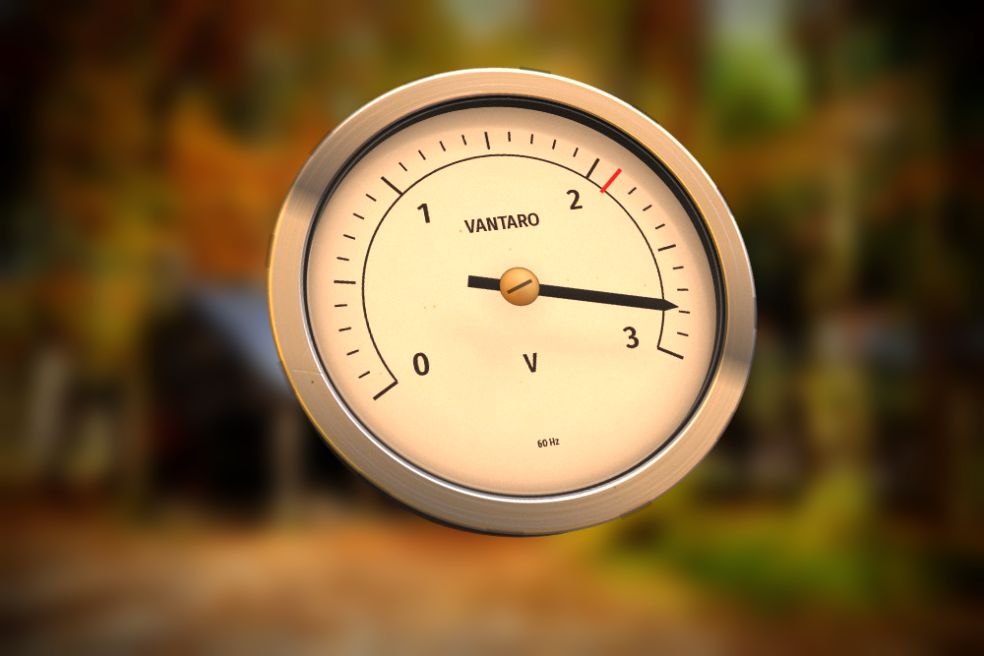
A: 2.8; V
